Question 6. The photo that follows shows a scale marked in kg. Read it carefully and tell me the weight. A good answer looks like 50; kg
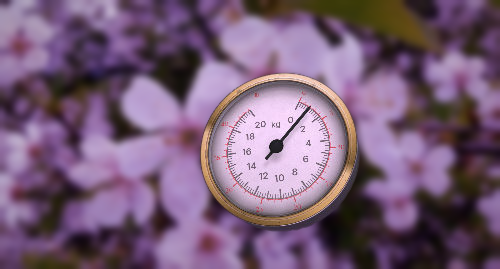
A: 1; kg
